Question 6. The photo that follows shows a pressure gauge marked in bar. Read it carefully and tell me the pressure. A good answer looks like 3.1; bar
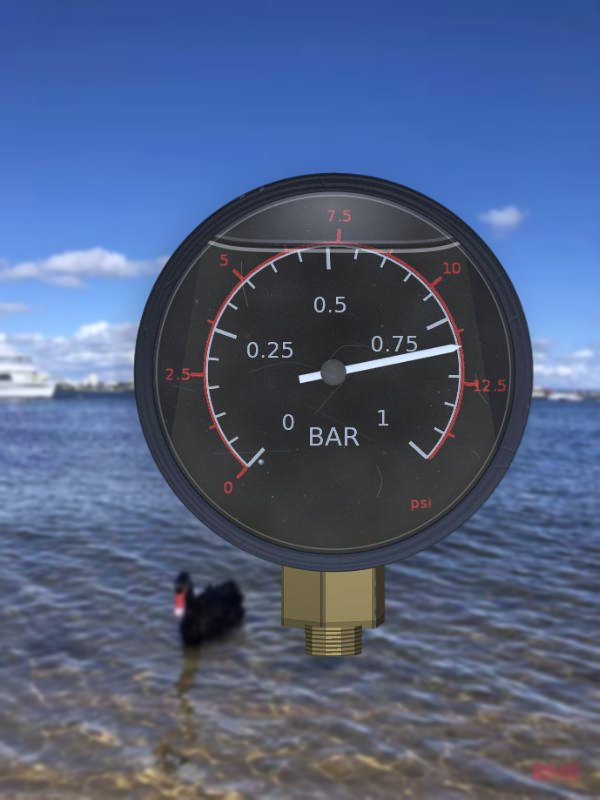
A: 0.8; bar
